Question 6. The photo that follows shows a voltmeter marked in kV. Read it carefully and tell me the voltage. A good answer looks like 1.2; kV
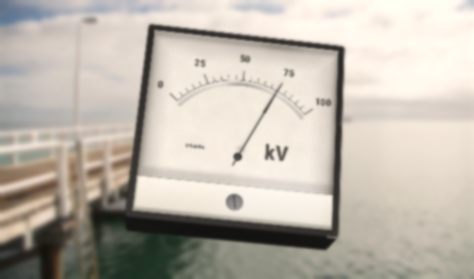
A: 75; kV
